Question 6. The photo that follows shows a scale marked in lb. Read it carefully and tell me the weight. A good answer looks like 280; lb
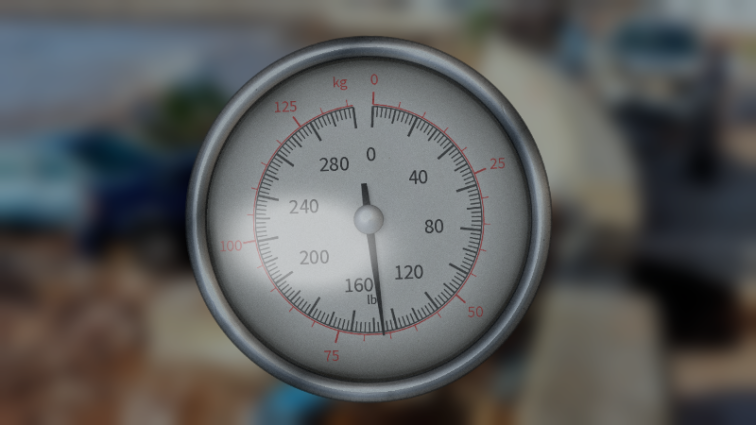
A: 146; lb
